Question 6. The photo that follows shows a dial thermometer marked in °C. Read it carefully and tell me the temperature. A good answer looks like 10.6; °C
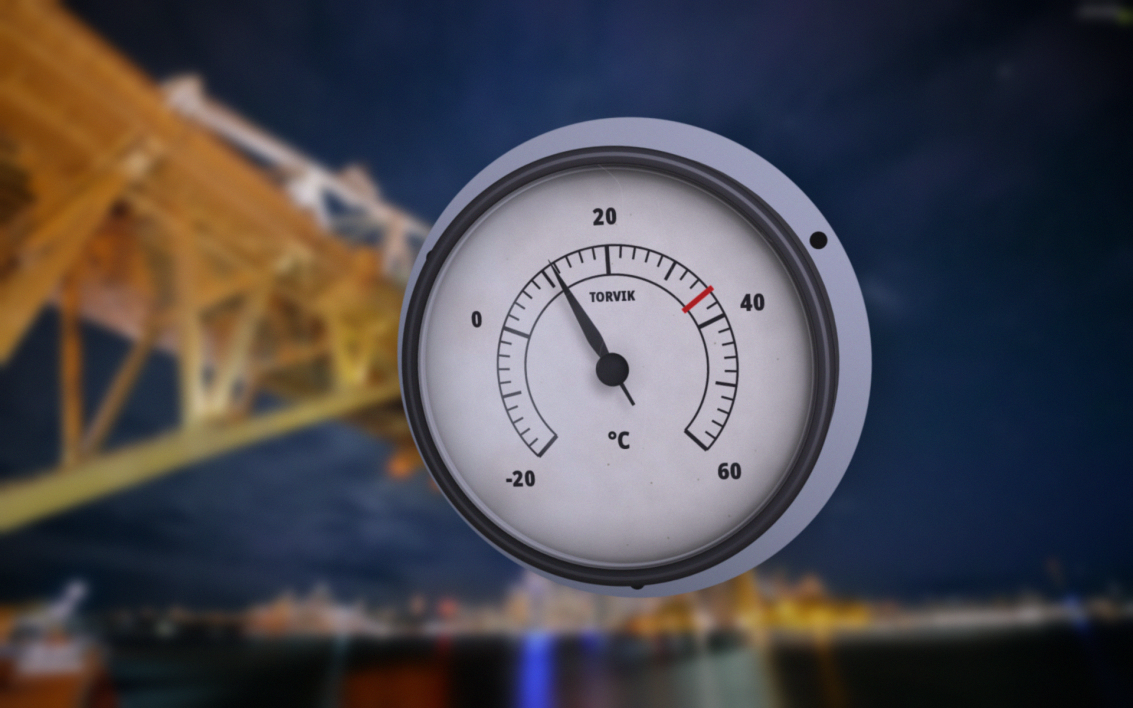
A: 12; °C
